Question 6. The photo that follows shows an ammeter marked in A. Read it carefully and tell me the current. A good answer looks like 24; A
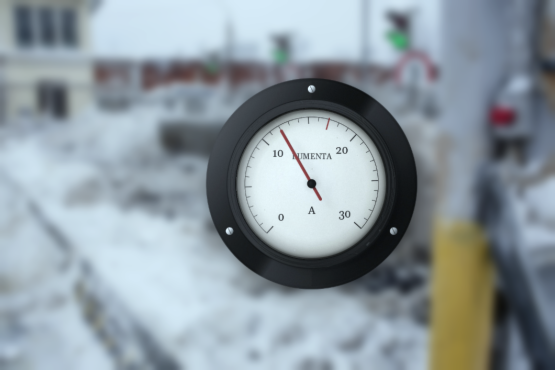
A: 12; A
